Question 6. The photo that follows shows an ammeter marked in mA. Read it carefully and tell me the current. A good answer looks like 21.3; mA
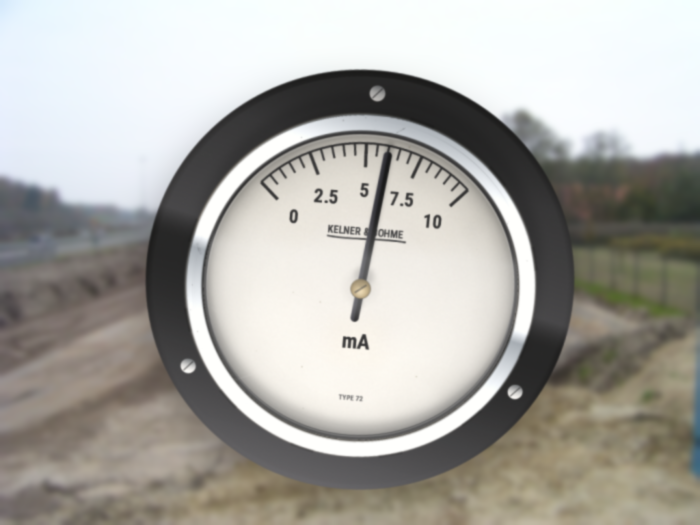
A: 6; mA
